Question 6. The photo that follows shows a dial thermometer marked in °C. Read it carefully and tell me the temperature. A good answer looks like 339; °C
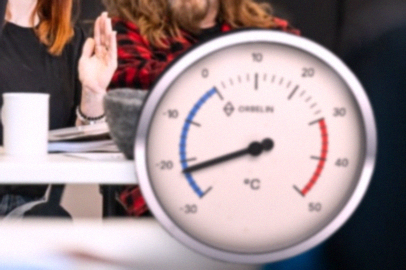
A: -22; °C
